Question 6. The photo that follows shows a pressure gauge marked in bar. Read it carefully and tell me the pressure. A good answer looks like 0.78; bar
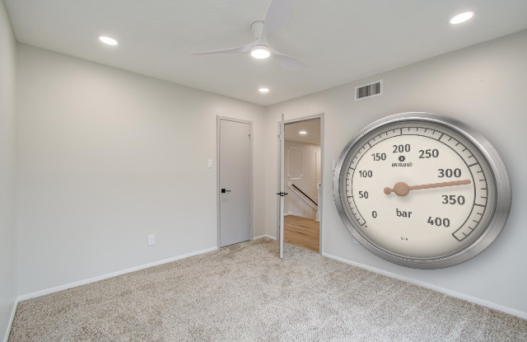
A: 320; bar
